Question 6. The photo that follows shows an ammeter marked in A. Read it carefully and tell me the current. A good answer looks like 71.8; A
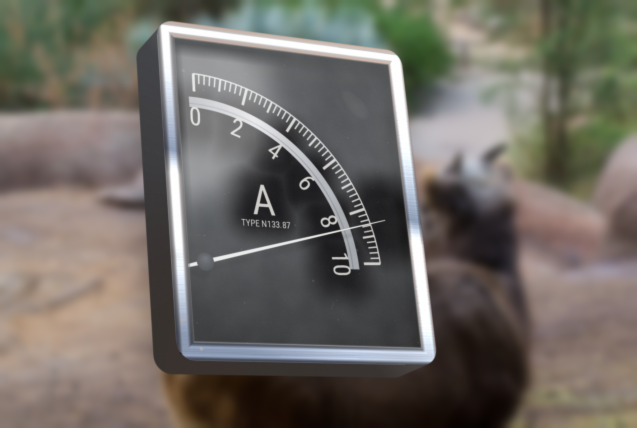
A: 8.6; A
